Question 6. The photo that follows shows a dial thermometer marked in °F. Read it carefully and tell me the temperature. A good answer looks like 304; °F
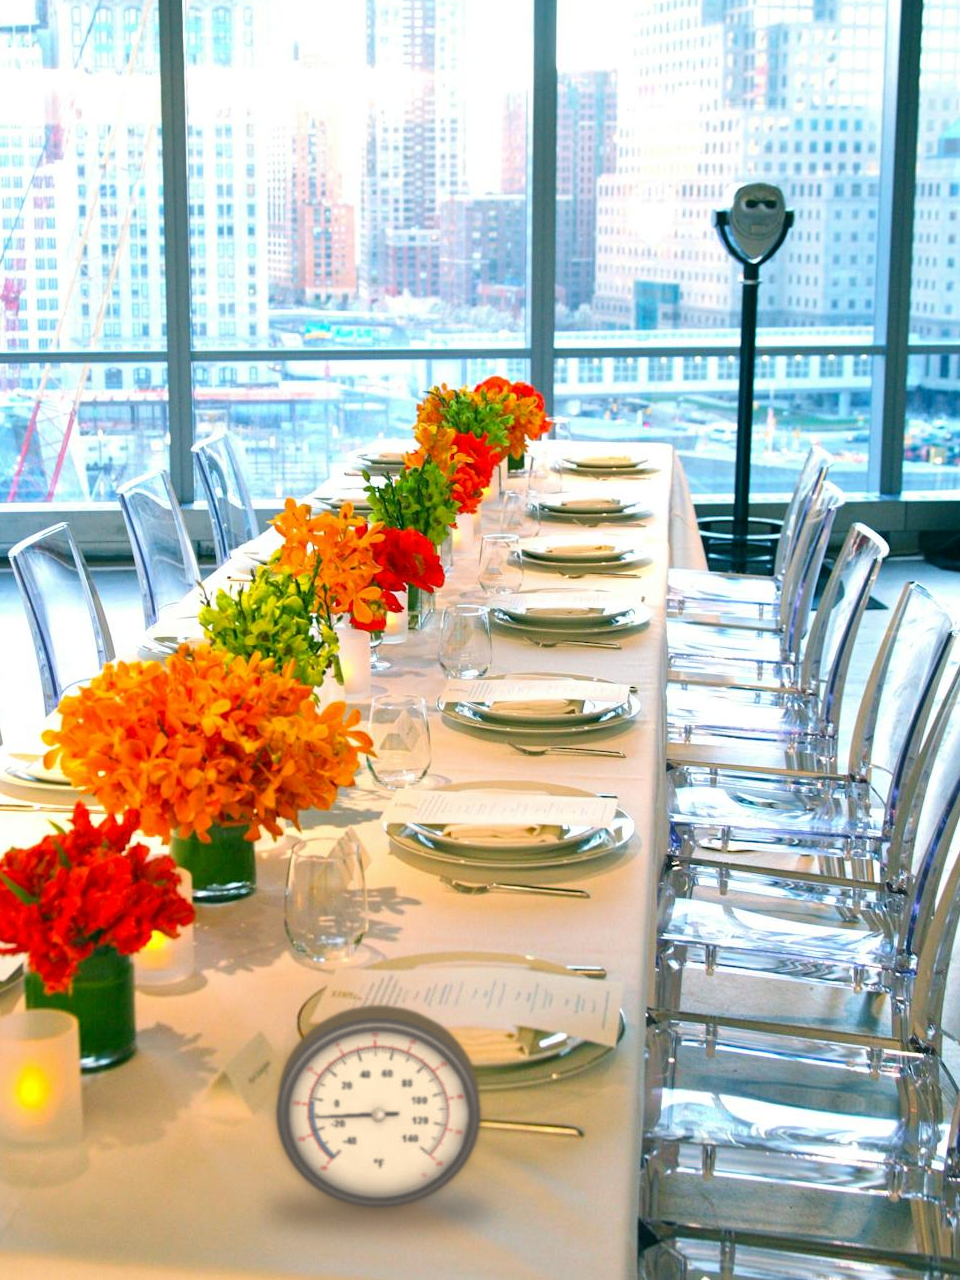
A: -10; °F
